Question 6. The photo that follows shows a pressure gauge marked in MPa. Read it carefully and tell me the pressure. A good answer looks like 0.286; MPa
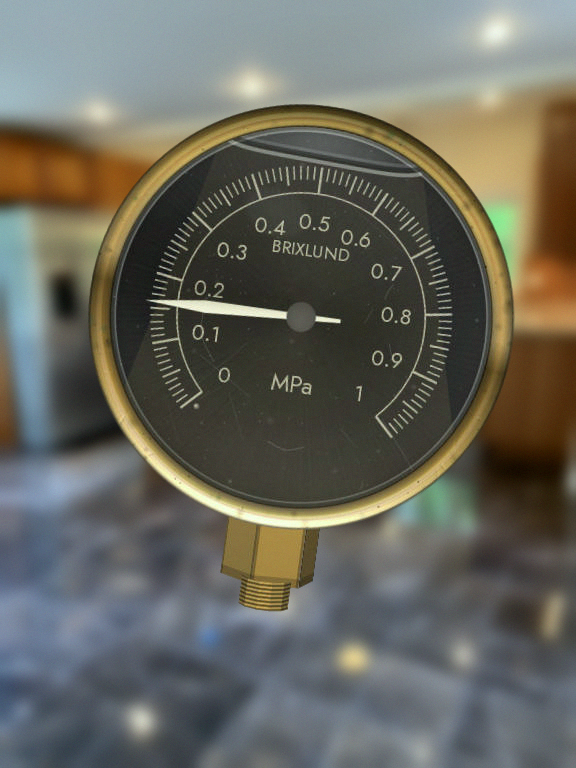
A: 0.16; MPa
